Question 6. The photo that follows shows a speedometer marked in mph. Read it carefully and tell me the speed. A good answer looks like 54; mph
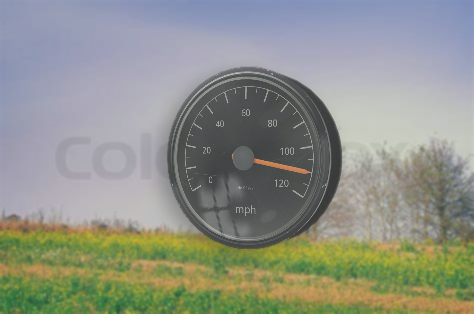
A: 110; mph
